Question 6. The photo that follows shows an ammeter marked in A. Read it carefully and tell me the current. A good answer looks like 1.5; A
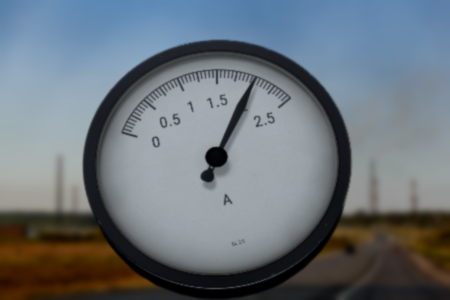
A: 2; A
